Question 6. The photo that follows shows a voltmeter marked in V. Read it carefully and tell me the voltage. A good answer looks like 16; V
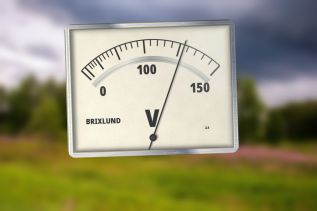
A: 127.5; V
